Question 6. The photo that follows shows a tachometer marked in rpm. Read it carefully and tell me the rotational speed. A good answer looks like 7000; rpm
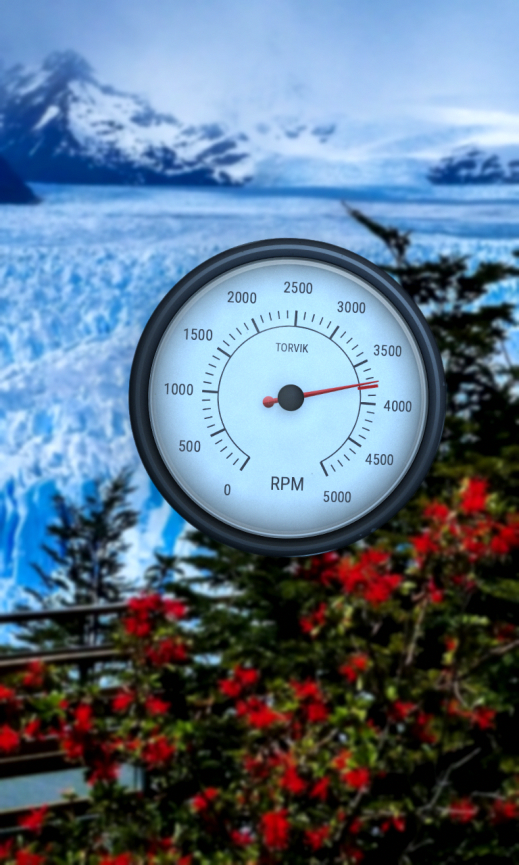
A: 3750; rpm
